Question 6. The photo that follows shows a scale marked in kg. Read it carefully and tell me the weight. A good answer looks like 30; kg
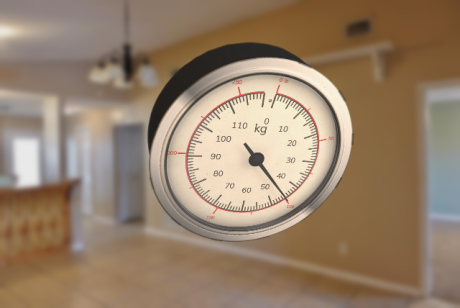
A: 45; kg
